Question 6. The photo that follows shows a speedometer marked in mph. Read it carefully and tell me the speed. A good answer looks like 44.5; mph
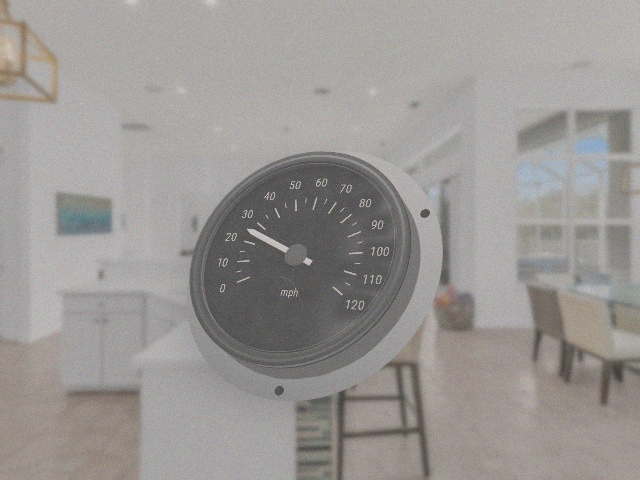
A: 25; mph
